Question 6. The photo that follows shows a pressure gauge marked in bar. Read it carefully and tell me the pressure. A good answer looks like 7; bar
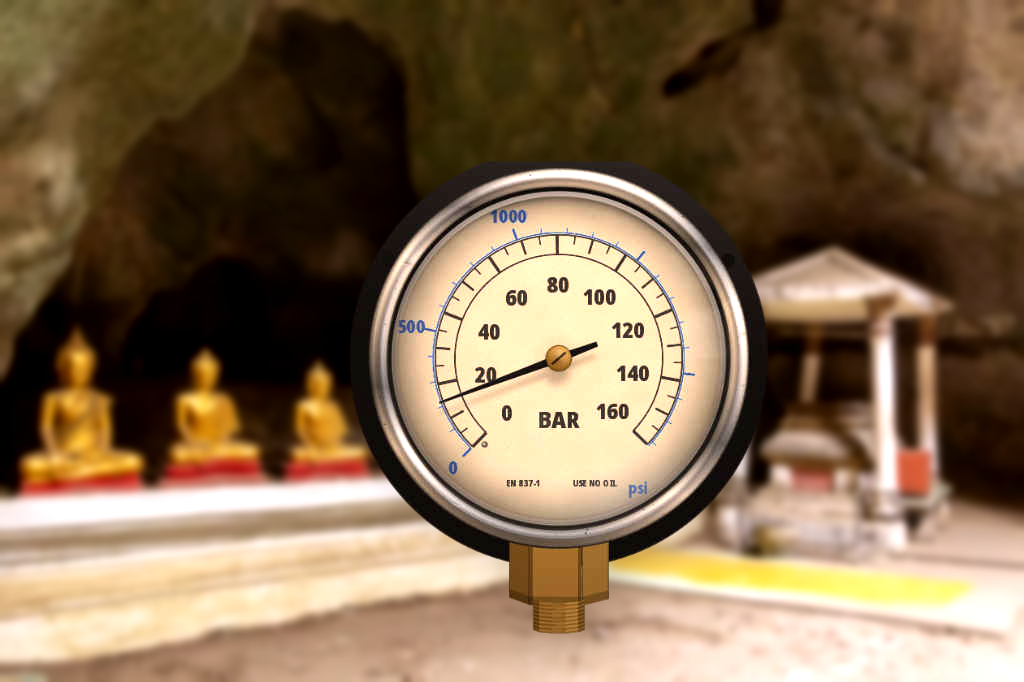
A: 15; bar
